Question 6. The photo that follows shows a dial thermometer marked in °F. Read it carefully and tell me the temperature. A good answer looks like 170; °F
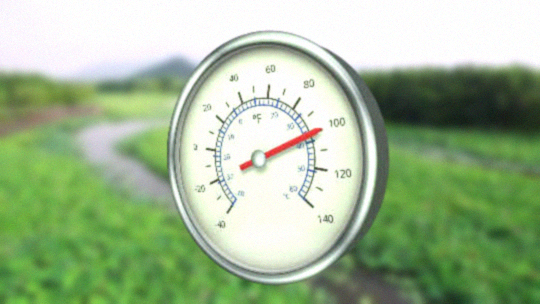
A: 100; °F
